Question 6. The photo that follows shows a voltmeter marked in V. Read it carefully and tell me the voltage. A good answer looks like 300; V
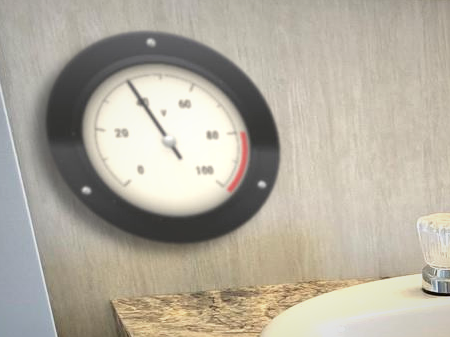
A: 40; V
